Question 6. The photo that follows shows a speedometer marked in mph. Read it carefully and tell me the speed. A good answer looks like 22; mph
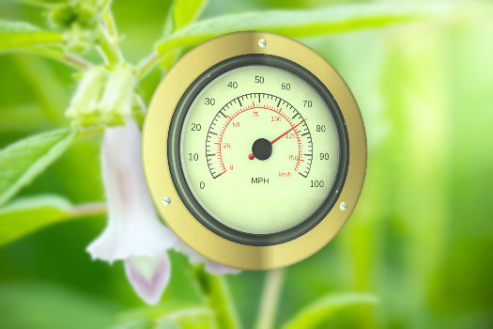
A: 74; mph
